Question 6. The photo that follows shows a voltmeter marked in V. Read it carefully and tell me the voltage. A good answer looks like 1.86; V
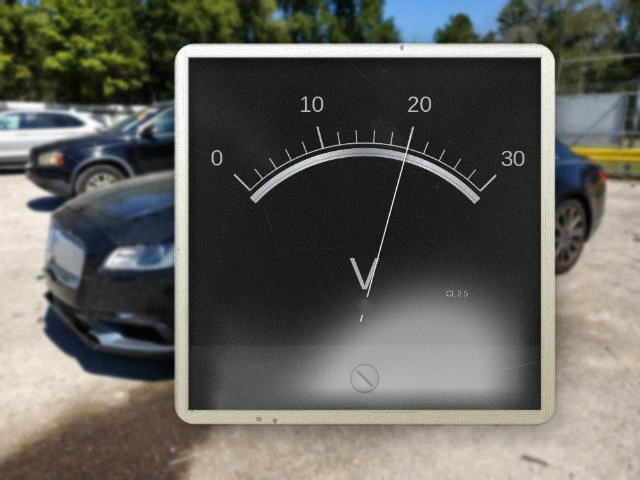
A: 20; V
